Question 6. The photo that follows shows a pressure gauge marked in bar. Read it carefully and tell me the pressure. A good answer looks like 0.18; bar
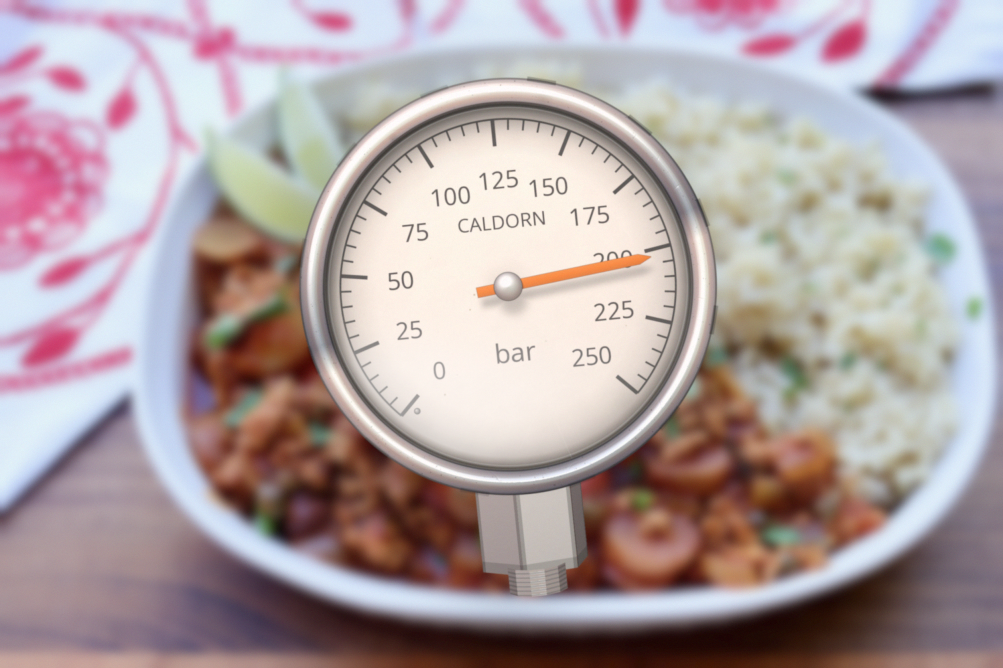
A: 202.5; bar
